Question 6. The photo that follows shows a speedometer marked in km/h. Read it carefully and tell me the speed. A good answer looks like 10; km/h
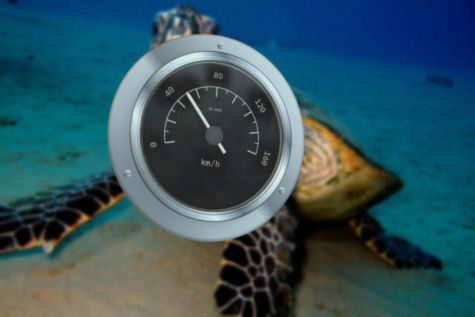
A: 50; km/h
